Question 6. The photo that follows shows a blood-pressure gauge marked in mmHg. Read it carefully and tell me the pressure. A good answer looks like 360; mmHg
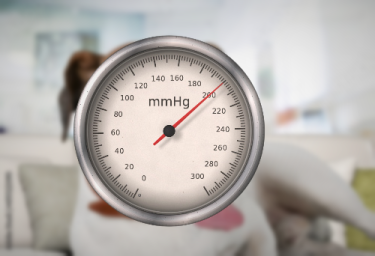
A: 200; mmHg
